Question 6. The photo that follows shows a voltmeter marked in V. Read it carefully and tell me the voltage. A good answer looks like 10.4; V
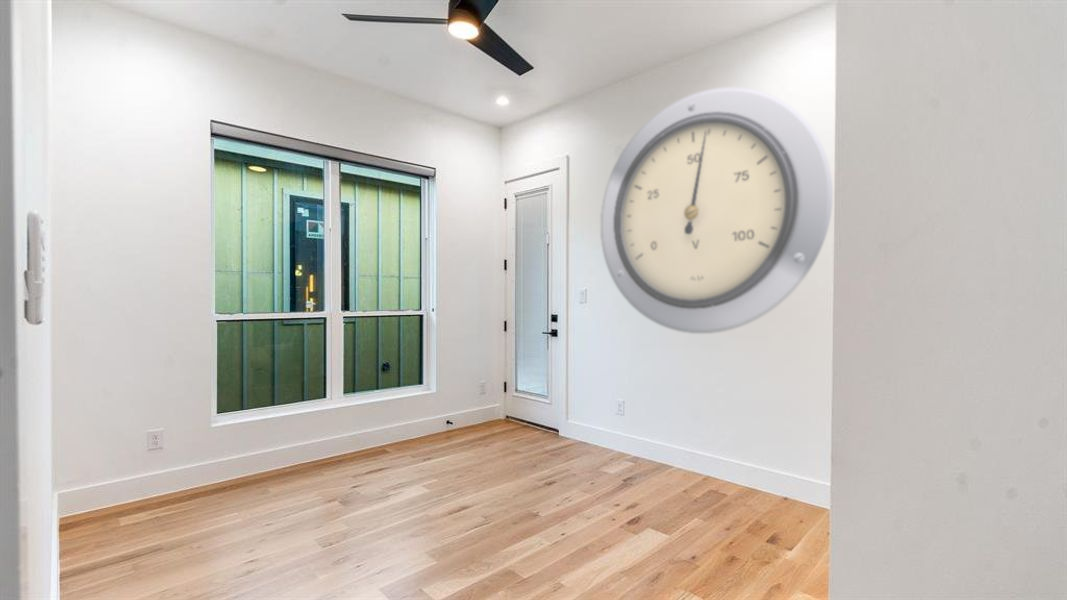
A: 55; V
